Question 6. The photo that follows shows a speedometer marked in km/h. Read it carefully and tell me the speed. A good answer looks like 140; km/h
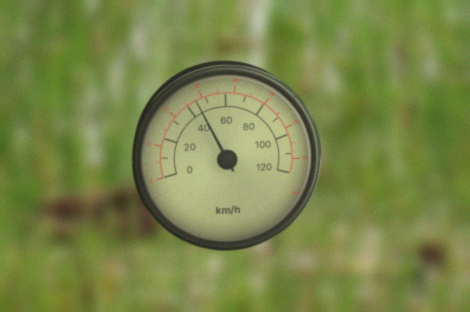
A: 45; km/h
